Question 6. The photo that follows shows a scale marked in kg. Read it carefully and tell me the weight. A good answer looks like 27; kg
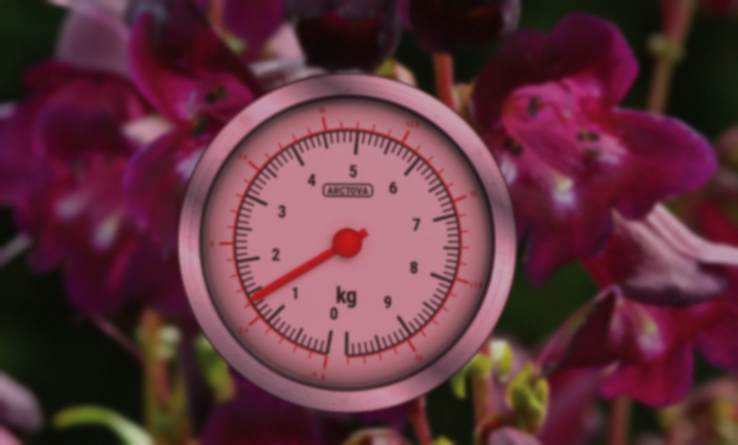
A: 1.4; kg
